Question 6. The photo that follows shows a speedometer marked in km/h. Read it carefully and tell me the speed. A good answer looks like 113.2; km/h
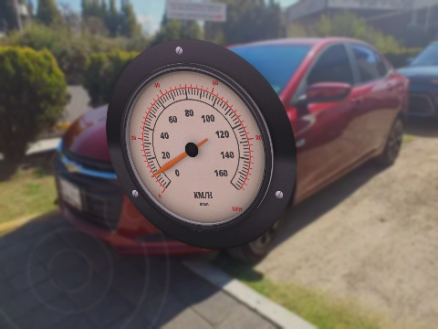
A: 10; km/h
